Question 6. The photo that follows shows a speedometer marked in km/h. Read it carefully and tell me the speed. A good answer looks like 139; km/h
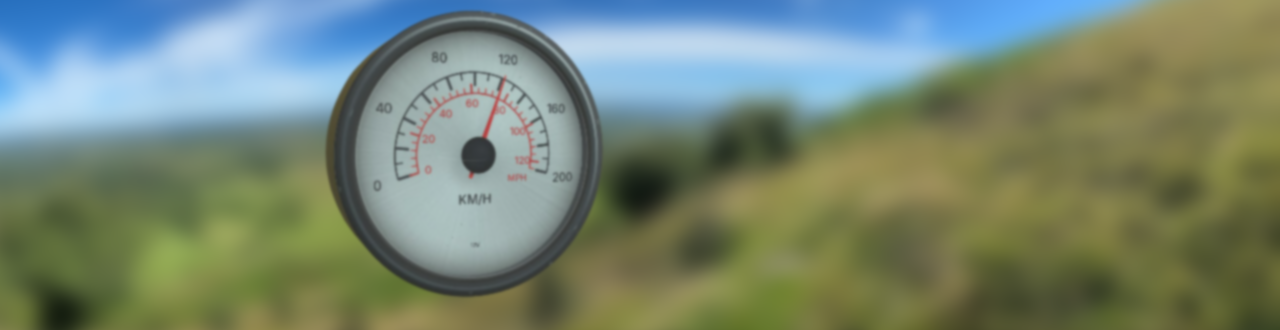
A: 120; km/h
